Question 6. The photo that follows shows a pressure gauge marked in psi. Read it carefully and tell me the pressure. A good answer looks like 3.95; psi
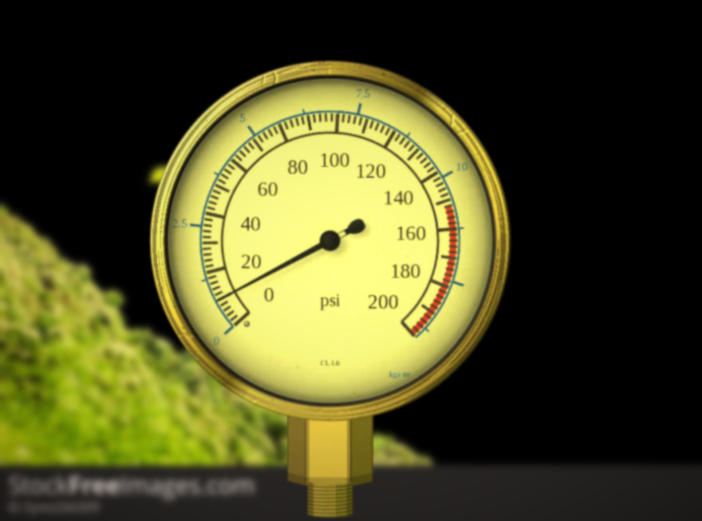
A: 10; psi
